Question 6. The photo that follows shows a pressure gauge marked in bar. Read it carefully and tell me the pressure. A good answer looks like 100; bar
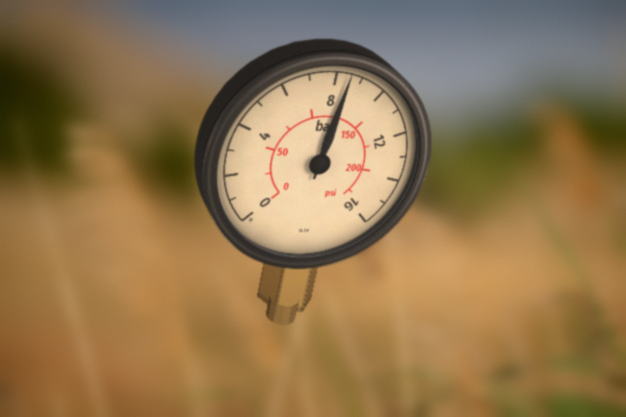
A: 8.5; bar
